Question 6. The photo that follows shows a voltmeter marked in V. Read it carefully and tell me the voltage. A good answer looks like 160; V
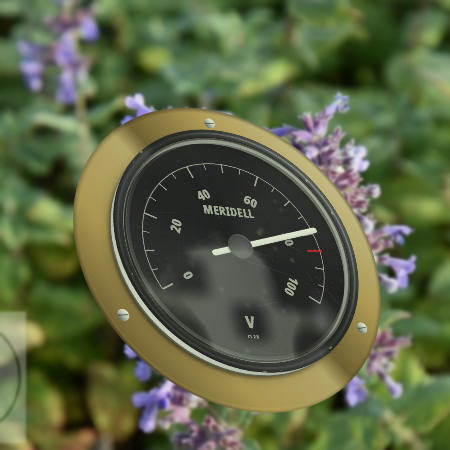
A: 80; V
